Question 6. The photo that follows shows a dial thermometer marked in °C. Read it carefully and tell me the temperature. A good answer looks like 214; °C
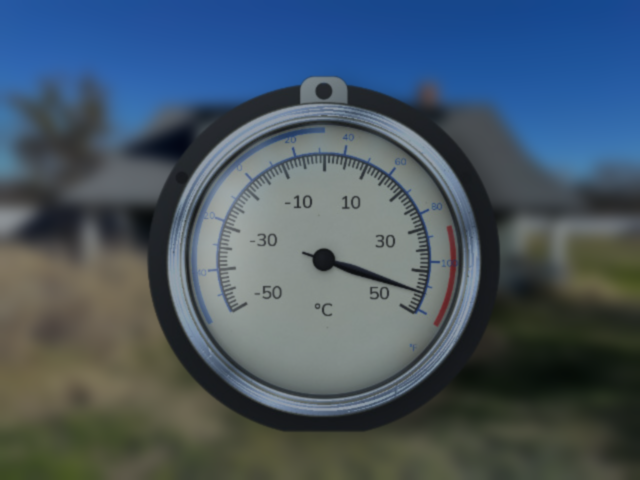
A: 45; °C
